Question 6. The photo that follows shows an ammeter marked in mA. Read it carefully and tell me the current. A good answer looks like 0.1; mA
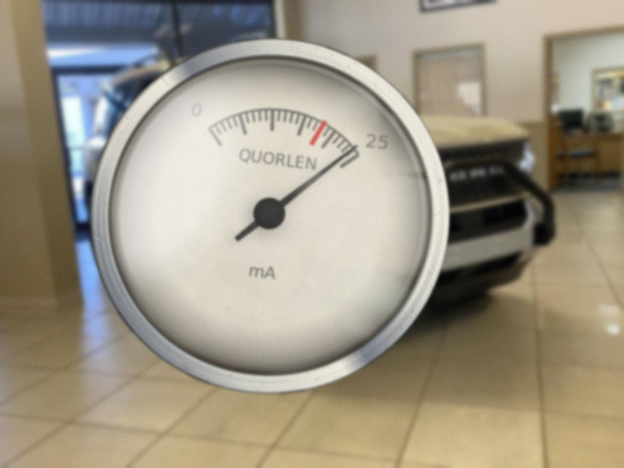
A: 24; mA
